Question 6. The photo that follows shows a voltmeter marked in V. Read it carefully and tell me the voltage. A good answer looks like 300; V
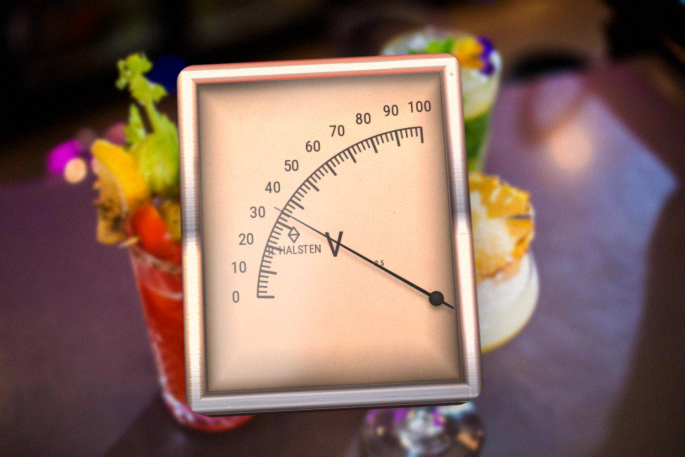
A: 34; V
